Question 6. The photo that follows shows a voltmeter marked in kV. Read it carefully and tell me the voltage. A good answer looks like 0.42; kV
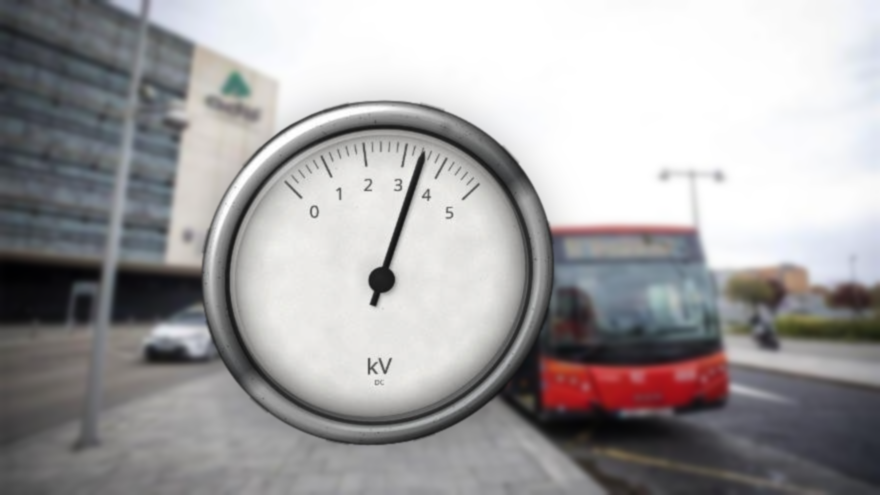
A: 3.4; kV
